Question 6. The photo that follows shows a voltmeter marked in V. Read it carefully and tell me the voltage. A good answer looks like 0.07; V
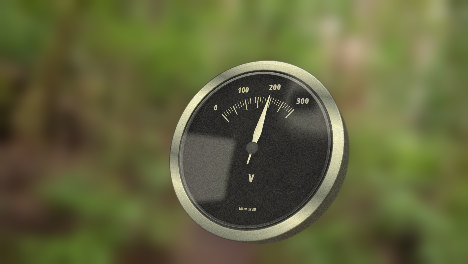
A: 200; V
